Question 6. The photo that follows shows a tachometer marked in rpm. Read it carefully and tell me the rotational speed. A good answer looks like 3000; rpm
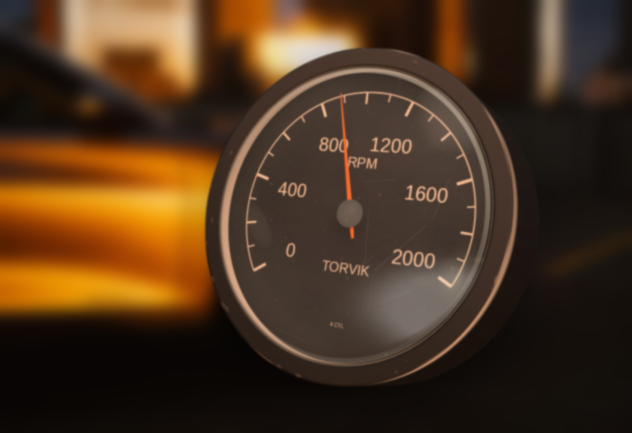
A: 900; rpm
